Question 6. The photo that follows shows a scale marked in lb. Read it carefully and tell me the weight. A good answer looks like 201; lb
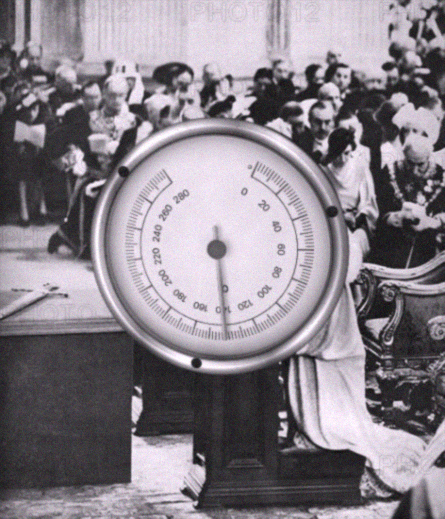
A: 140; lb
